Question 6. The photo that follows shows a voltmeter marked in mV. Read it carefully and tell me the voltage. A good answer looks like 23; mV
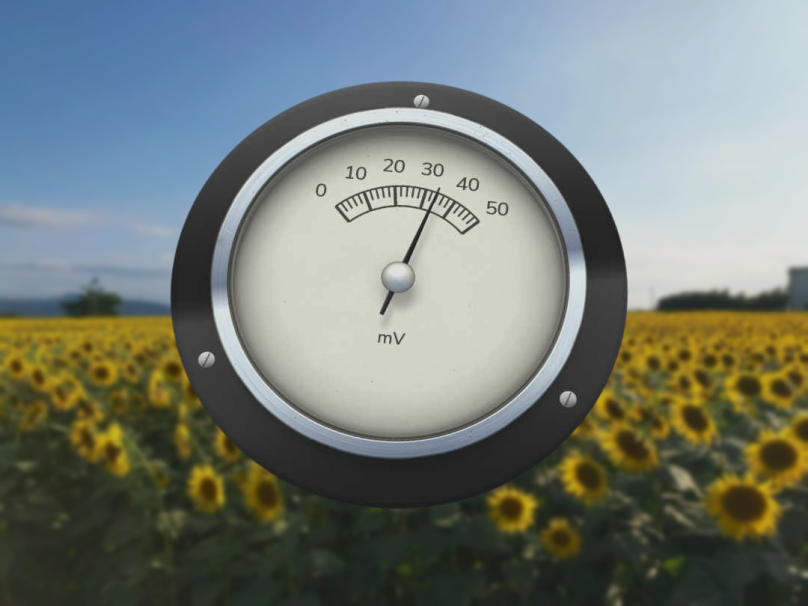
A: 34; mV
